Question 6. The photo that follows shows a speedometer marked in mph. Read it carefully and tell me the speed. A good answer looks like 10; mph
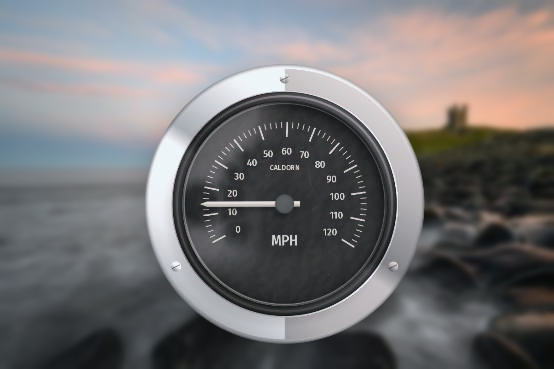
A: 14; mph
